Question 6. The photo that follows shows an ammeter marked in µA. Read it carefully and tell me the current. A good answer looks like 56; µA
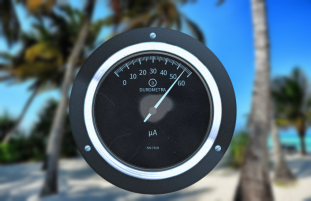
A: 55; µA
